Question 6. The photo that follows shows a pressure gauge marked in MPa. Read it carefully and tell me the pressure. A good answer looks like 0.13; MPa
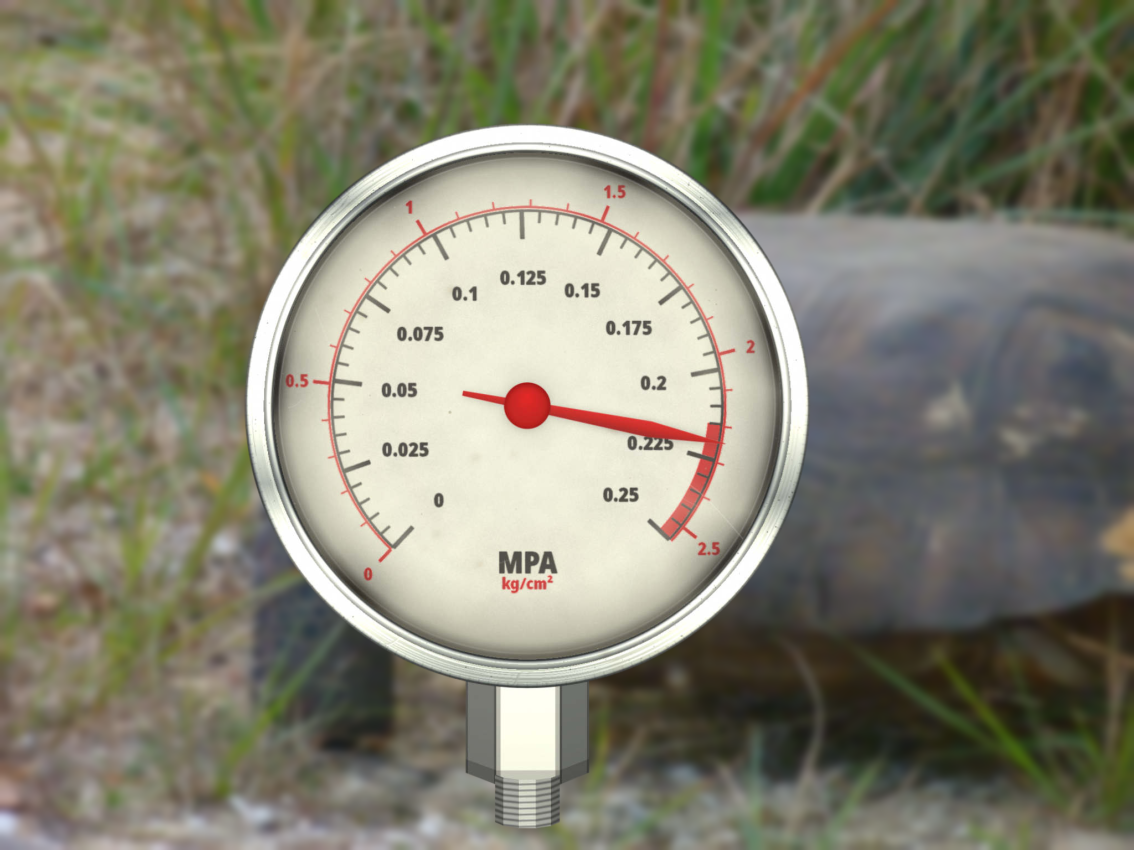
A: 0.22; MPa
